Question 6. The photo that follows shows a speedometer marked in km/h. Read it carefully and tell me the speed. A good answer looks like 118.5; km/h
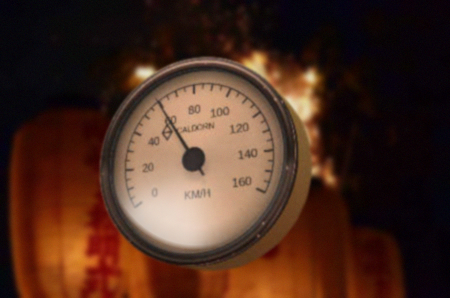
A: 60; km/h
